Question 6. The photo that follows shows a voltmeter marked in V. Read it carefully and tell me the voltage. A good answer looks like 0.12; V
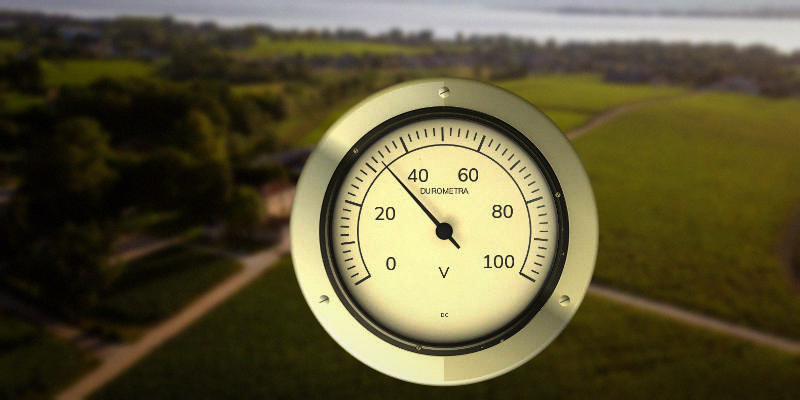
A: 33; V
